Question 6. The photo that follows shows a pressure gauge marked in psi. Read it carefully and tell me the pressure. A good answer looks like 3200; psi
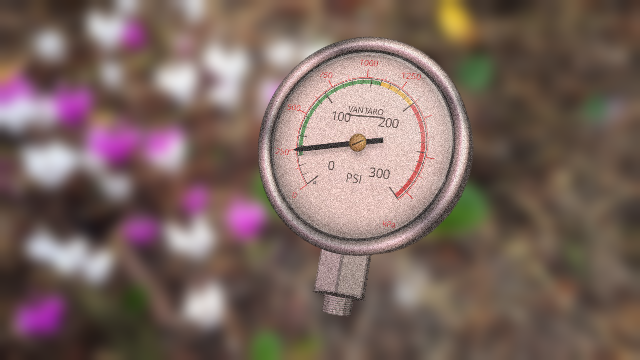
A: 35; psi
